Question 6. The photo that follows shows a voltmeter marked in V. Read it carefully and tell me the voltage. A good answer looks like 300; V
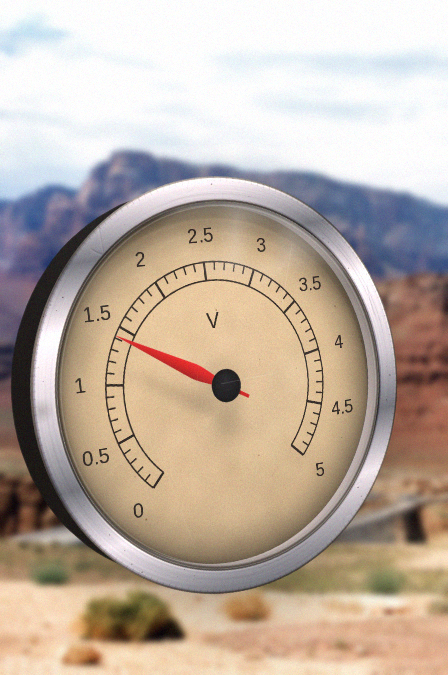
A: 1.4; V
